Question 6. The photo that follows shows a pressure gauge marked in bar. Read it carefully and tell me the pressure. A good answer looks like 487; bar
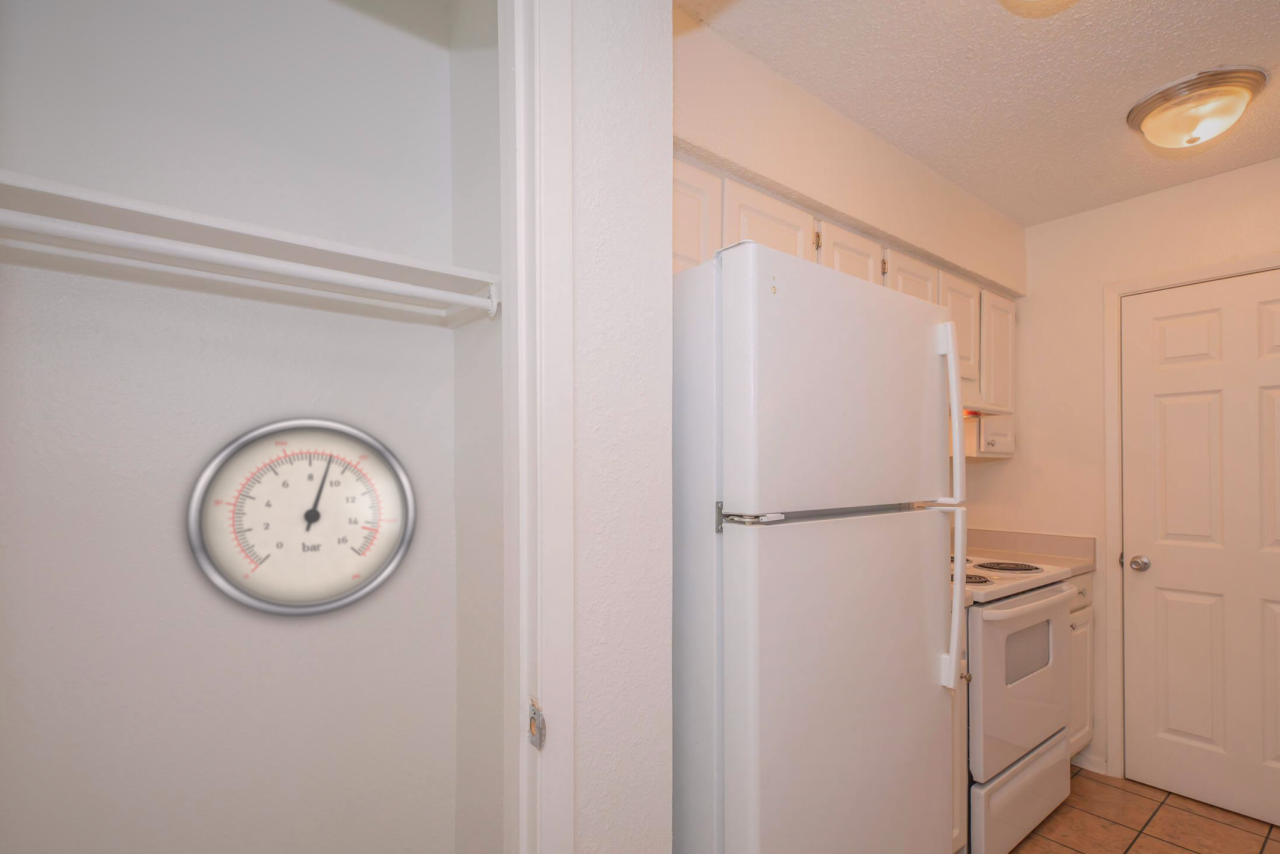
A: 9; bar
